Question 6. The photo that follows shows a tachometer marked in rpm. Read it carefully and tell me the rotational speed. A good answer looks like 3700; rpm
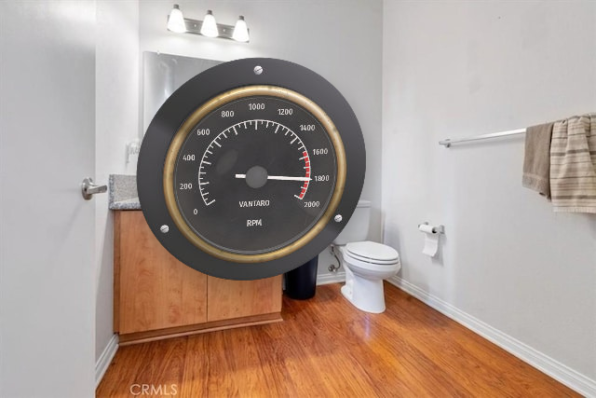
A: 1800; rpm
